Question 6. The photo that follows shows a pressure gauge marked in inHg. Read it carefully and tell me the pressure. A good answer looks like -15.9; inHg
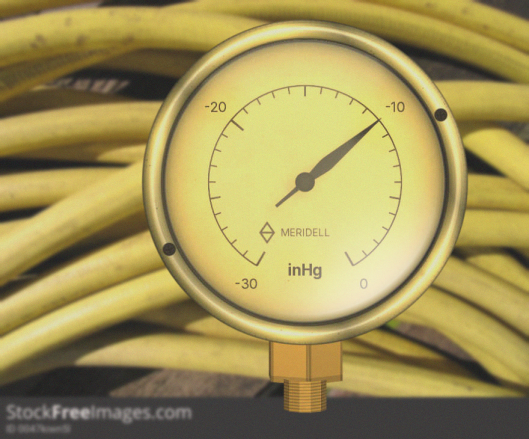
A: -10; inHg
